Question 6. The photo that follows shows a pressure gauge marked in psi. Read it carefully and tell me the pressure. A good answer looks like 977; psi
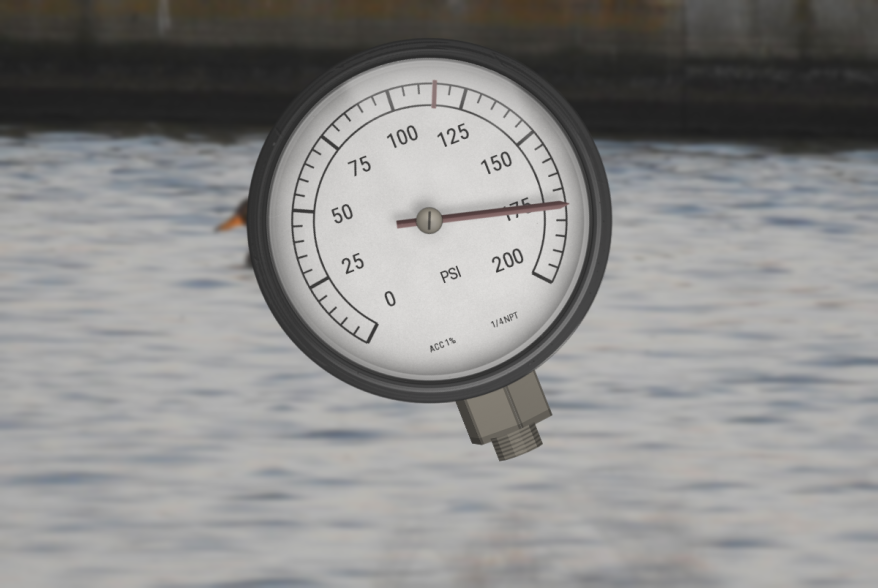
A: 175; psi
